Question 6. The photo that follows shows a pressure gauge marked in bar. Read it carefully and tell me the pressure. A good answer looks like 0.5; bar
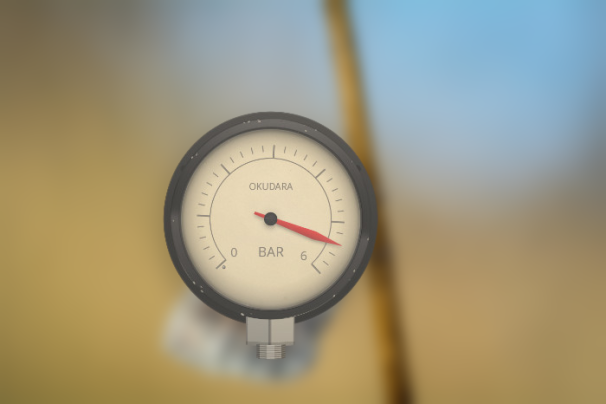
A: 5.4; bar
